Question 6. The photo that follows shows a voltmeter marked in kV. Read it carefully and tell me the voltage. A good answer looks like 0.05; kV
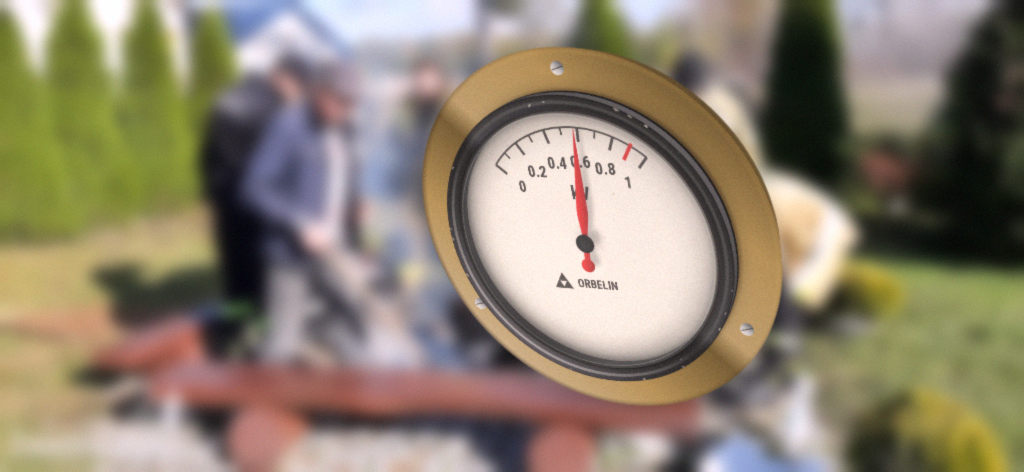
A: 0.6; kV
